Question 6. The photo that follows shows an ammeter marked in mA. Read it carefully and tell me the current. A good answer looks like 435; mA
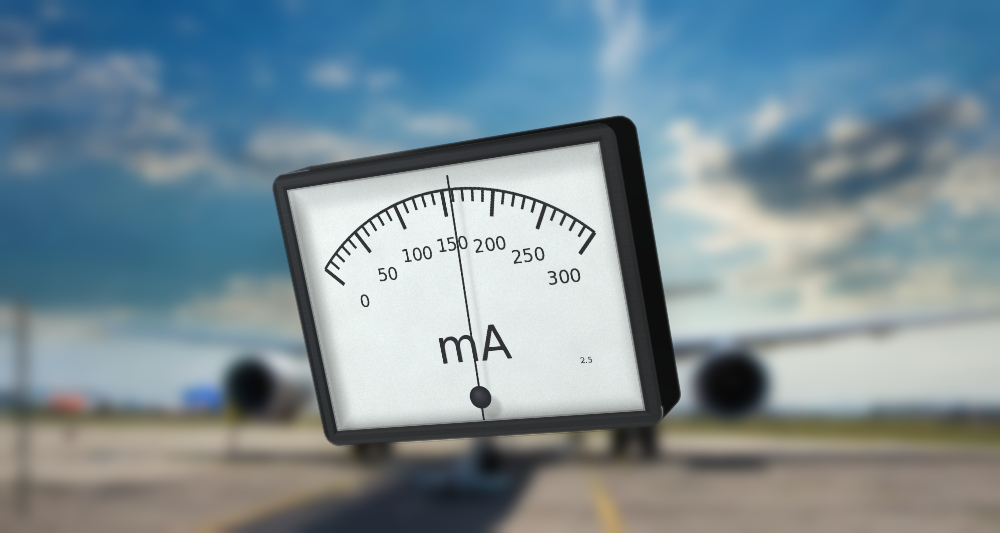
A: 160; mA
